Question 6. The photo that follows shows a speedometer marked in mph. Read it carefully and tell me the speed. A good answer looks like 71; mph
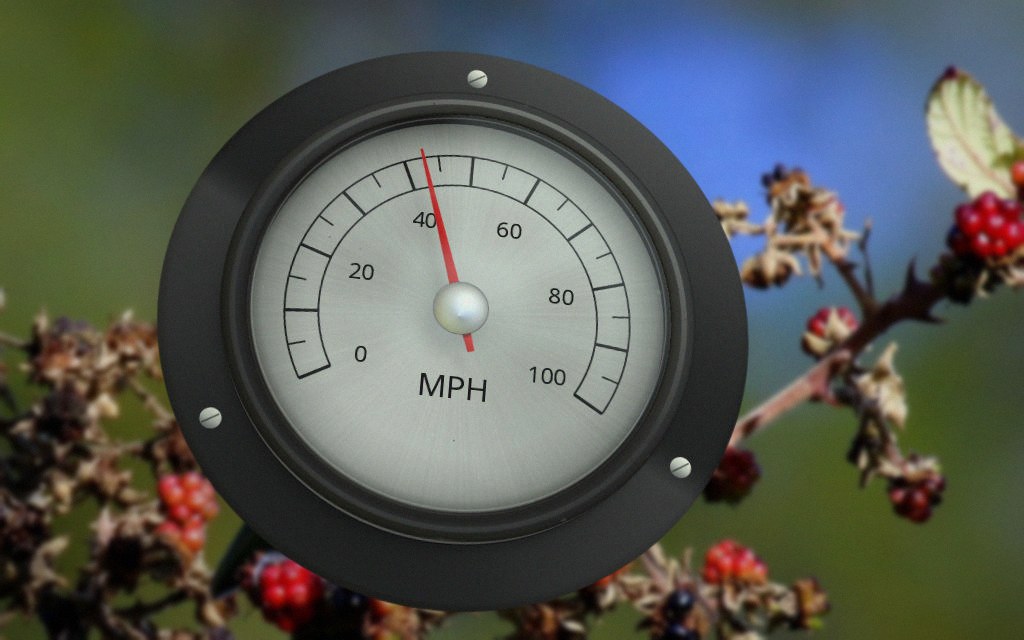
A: 42.5; mph
